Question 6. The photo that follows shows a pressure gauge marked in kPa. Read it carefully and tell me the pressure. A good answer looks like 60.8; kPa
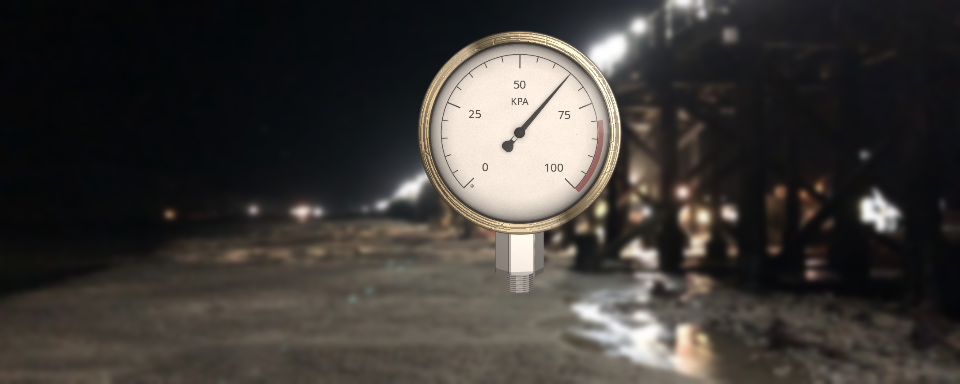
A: 65; kPa
